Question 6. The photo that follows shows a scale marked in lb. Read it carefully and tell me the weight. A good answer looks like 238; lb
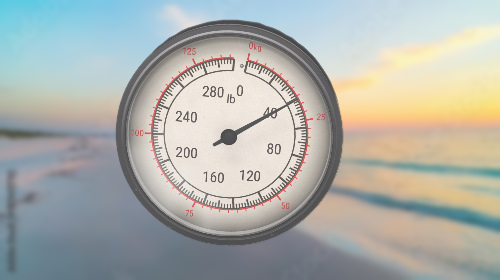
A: 40; lb
